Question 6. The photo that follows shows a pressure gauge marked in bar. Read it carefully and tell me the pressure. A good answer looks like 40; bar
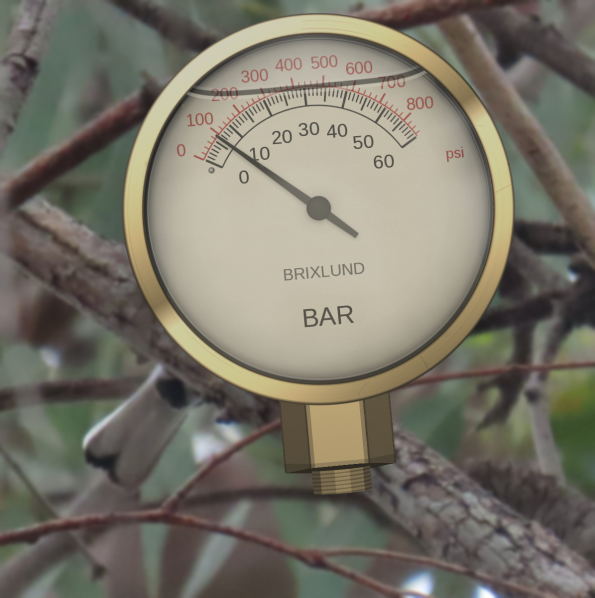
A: 6; bar
